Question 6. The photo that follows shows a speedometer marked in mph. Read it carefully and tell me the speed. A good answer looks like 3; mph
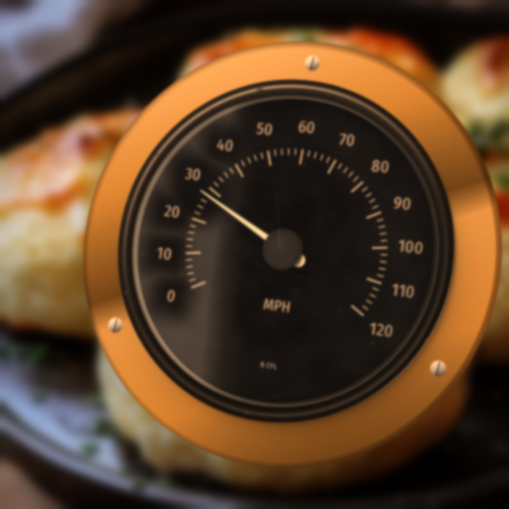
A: 28; mph
